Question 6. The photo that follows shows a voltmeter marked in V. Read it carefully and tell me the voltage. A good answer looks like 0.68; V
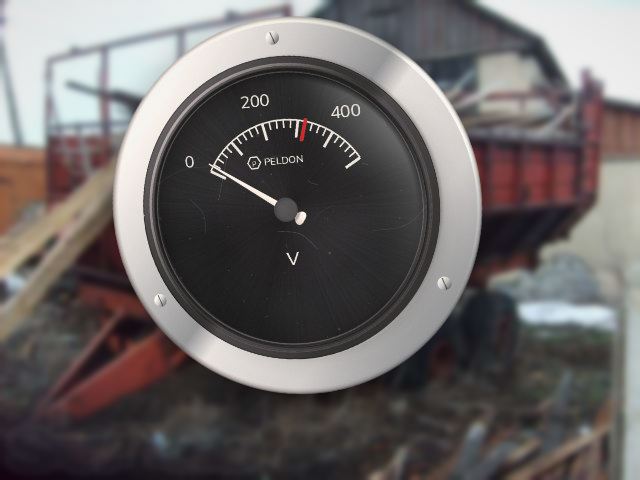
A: 20; V
